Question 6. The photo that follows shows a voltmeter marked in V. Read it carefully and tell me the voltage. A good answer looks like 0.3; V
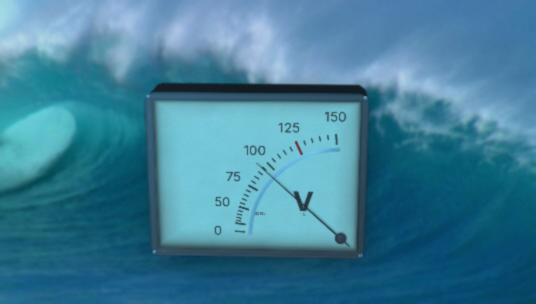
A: 95; V
